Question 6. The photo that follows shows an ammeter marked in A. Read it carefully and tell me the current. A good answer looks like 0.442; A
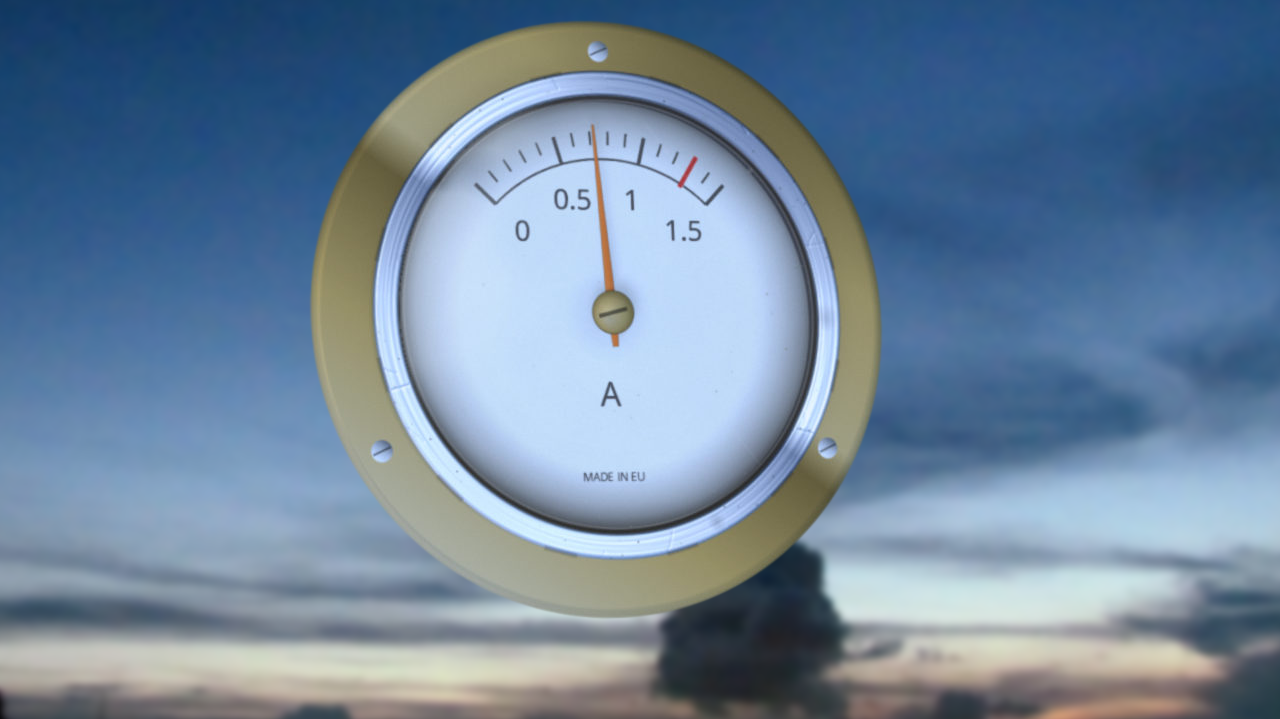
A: 0.7; A
